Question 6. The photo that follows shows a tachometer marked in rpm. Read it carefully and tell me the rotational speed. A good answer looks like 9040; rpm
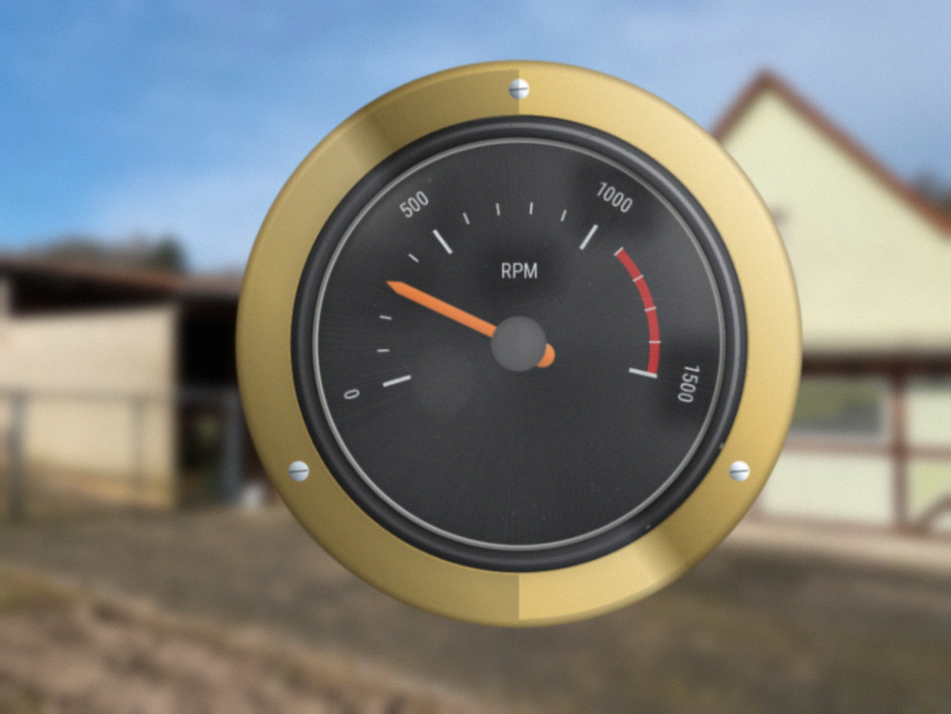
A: 300; rpm
